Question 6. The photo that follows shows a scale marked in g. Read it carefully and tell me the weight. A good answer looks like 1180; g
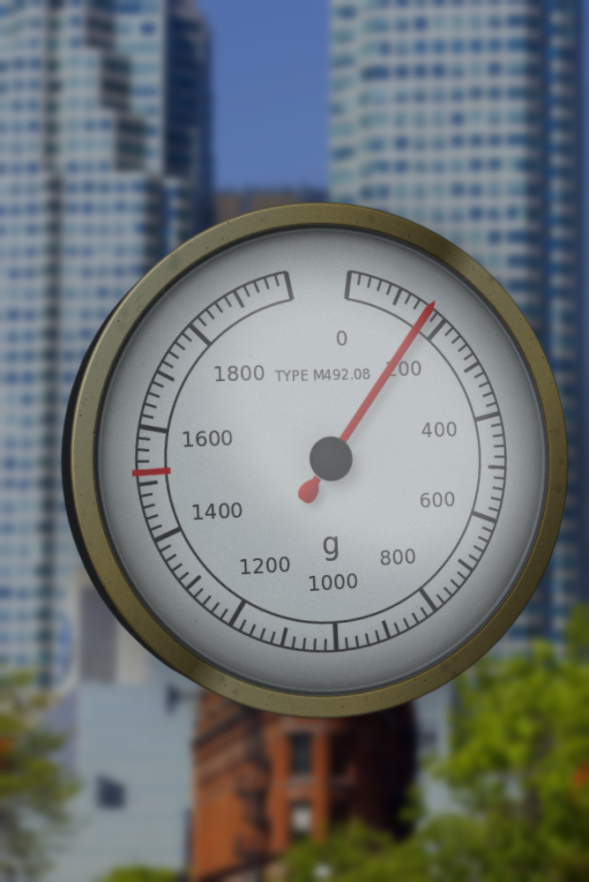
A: 160; g
